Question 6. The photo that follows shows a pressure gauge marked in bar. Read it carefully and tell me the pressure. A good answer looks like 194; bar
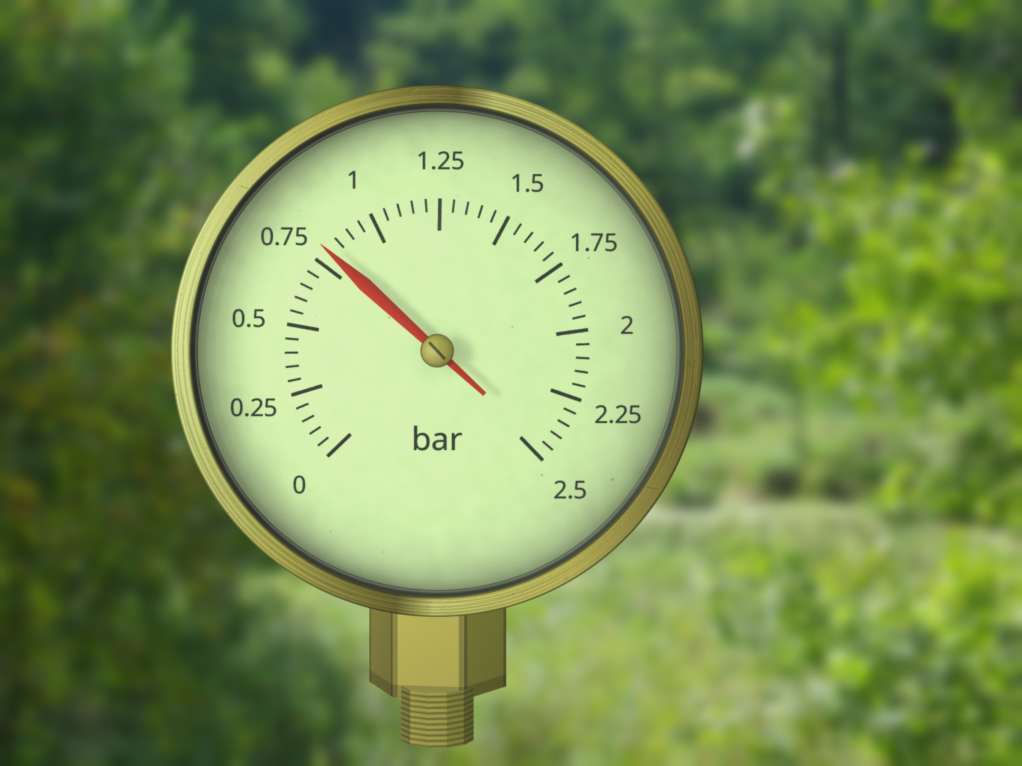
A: 0.8; bar
